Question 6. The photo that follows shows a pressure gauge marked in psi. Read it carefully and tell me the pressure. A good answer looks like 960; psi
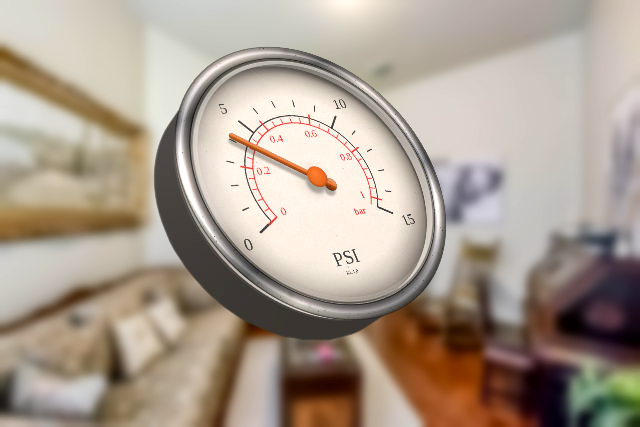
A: 4; psi
